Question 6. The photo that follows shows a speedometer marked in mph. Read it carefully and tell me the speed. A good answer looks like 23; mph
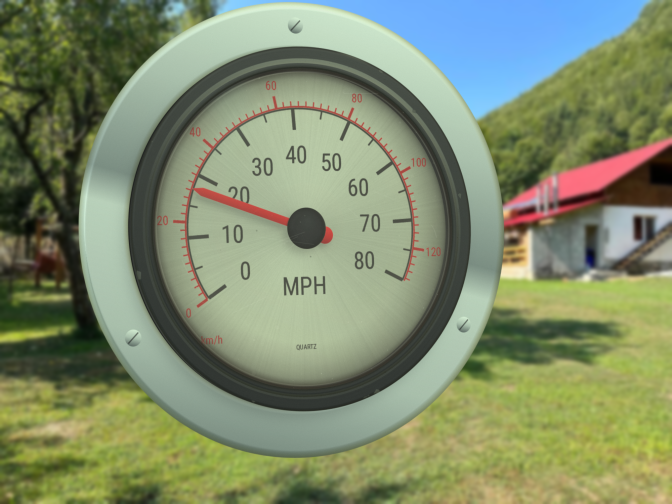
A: 17.5; mph
